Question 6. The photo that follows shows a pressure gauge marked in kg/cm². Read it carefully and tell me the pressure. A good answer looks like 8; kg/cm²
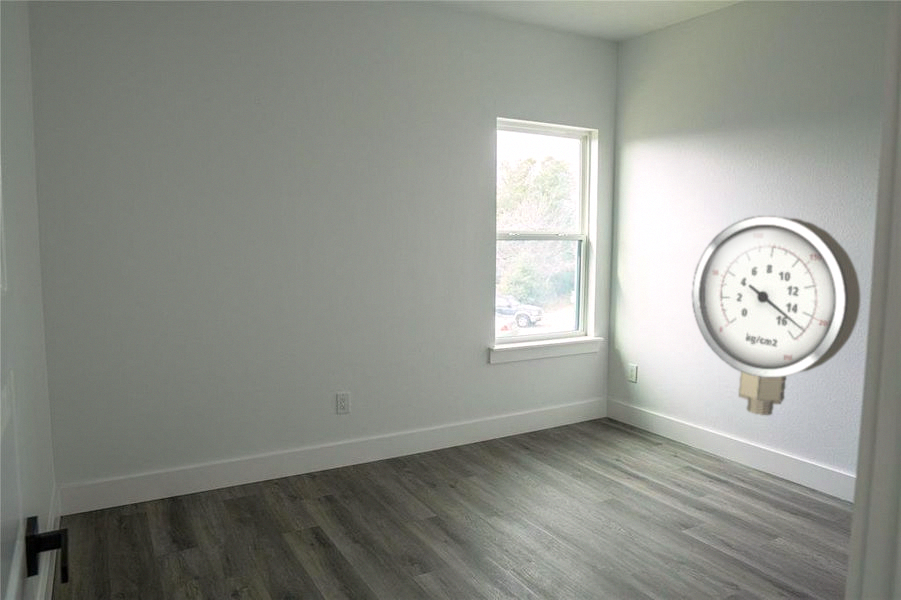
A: 15; kg/cm²
